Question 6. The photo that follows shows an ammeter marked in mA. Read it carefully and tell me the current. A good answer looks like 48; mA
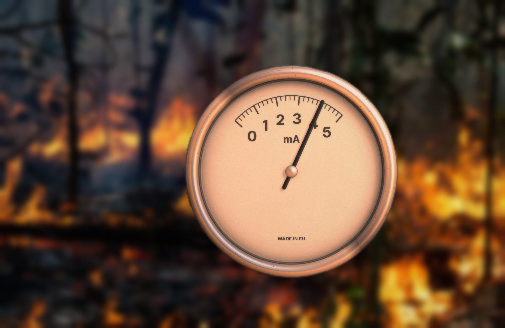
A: 4; mA
